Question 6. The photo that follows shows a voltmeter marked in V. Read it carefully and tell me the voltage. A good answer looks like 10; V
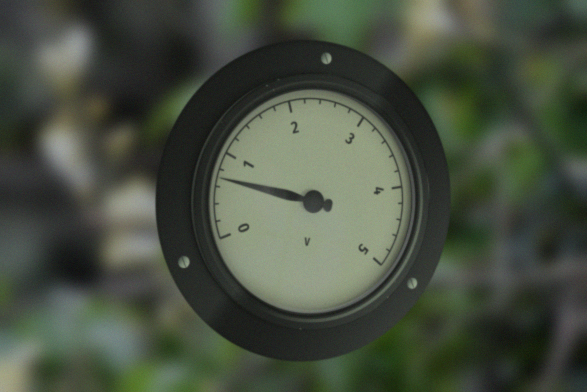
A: 0.7; V
